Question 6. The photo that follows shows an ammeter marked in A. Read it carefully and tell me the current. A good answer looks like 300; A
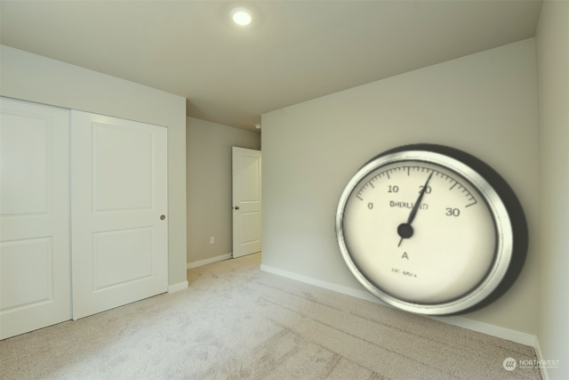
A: 20; A
